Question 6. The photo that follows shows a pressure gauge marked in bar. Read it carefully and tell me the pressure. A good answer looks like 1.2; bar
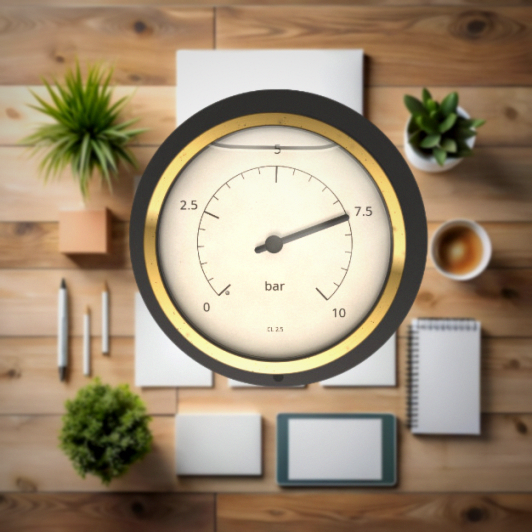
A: 7.5; bar
